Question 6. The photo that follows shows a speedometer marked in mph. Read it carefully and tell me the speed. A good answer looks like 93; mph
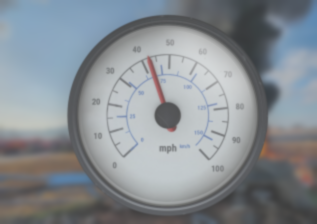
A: 42.5; mph
